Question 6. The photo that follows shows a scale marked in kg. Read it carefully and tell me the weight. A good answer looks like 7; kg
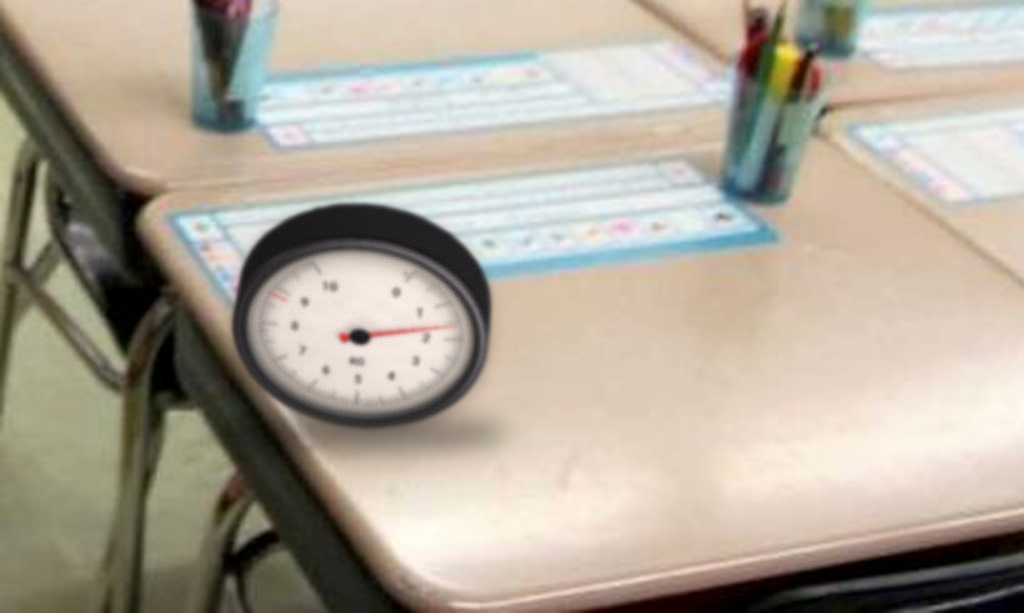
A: 1.5; kg
